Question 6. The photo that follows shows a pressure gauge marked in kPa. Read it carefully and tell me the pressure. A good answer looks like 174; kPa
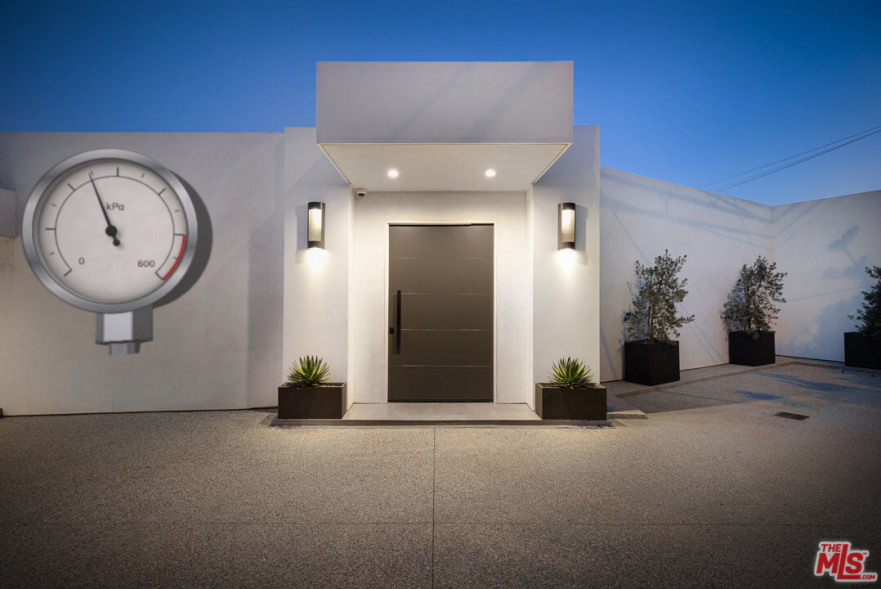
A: 250; kPa
